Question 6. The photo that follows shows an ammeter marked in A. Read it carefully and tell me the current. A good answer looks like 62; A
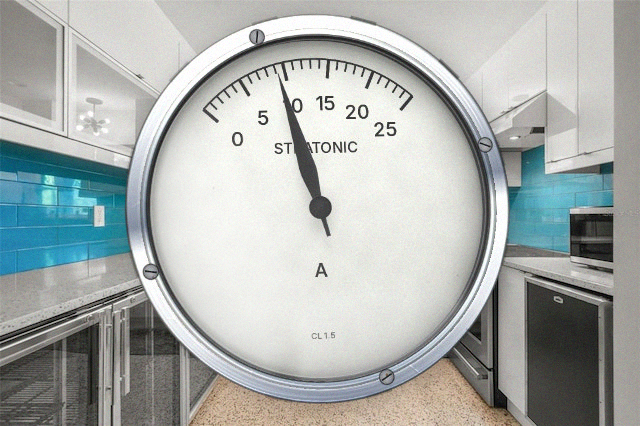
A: 9; A
